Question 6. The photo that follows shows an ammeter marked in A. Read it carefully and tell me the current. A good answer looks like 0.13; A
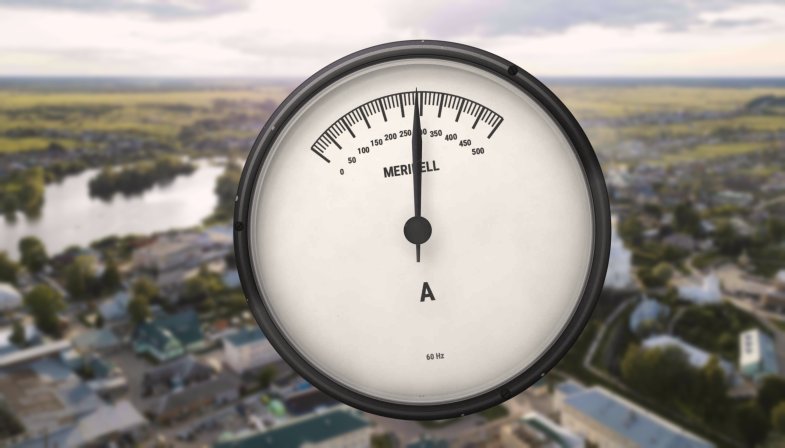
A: 290; A
